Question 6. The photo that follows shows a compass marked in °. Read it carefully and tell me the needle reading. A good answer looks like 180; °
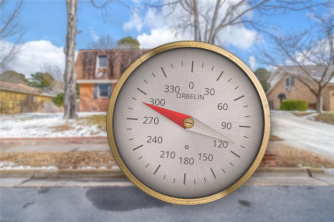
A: 290; °
